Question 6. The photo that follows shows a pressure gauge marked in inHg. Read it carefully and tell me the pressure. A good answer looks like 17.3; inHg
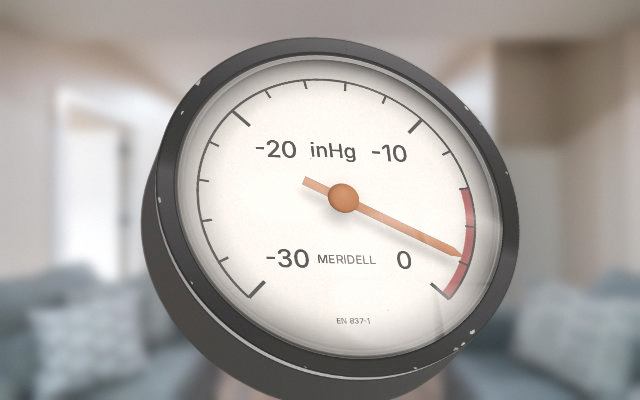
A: -2; inHg
